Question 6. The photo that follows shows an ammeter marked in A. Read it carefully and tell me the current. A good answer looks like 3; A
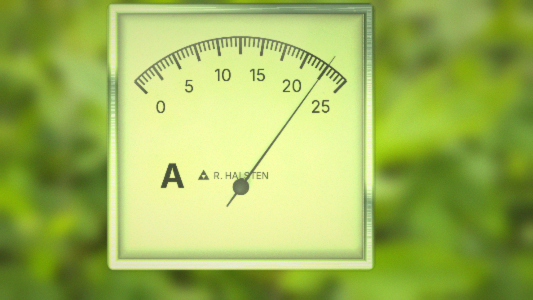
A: 22.5; A
